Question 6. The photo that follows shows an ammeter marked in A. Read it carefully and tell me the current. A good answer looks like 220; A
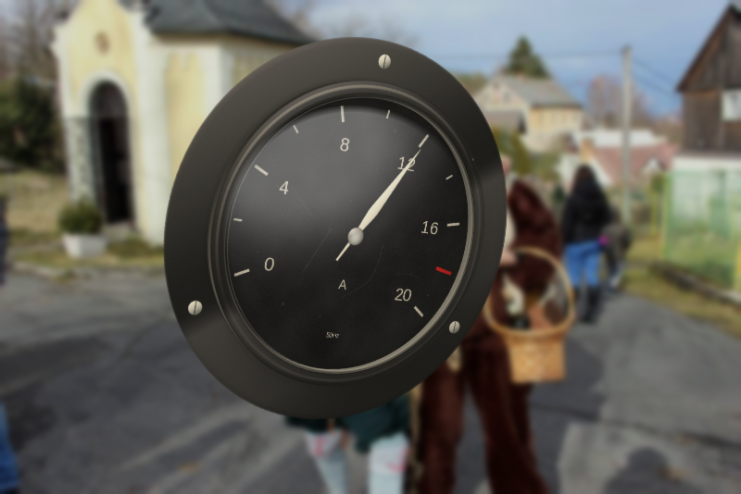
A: 12; A
